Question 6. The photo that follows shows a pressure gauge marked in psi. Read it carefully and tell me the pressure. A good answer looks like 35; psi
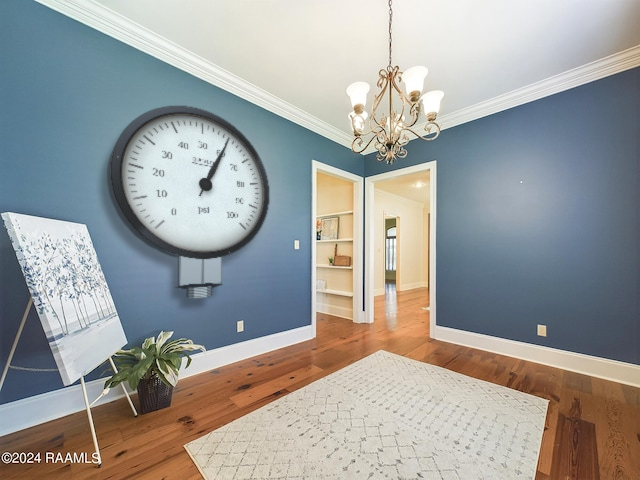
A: 60; psi
